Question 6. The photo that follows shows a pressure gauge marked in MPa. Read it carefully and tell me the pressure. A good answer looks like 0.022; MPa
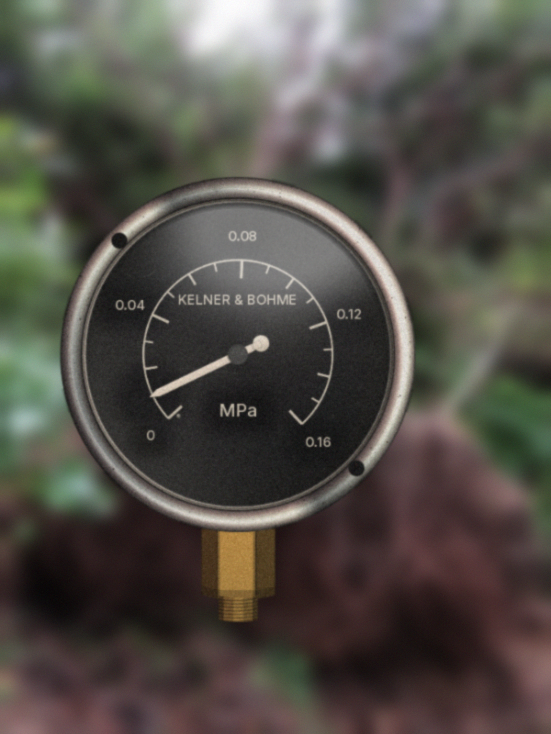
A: 0.01; MPa
